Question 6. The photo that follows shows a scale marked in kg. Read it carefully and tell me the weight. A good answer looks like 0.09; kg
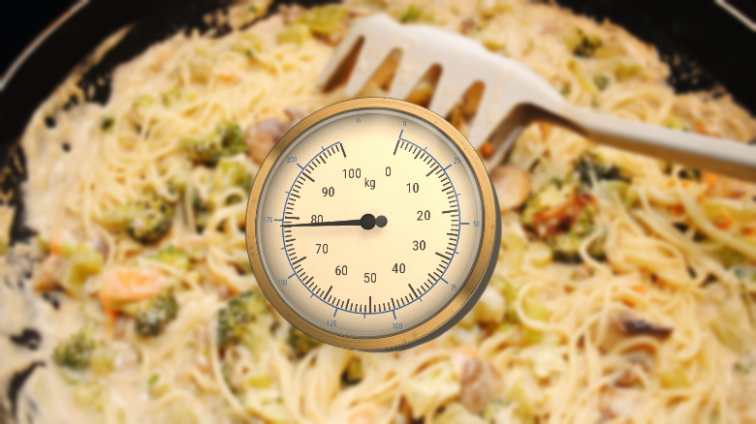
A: 78; kg
